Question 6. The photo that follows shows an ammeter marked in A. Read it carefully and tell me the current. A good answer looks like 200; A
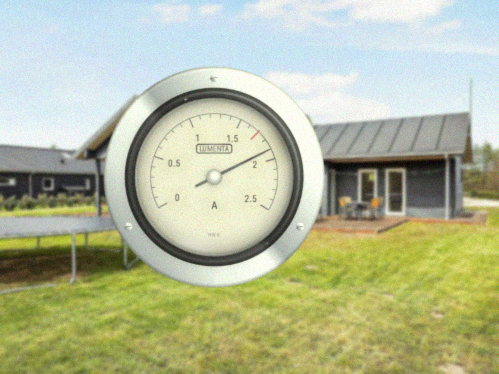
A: 1.9; A
